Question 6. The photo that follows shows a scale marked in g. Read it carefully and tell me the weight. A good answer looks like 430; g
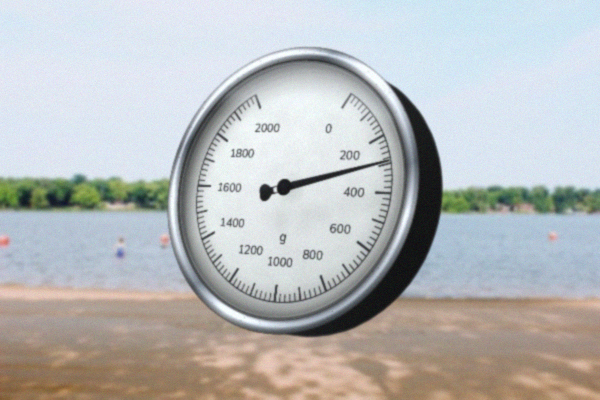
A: 300; g
